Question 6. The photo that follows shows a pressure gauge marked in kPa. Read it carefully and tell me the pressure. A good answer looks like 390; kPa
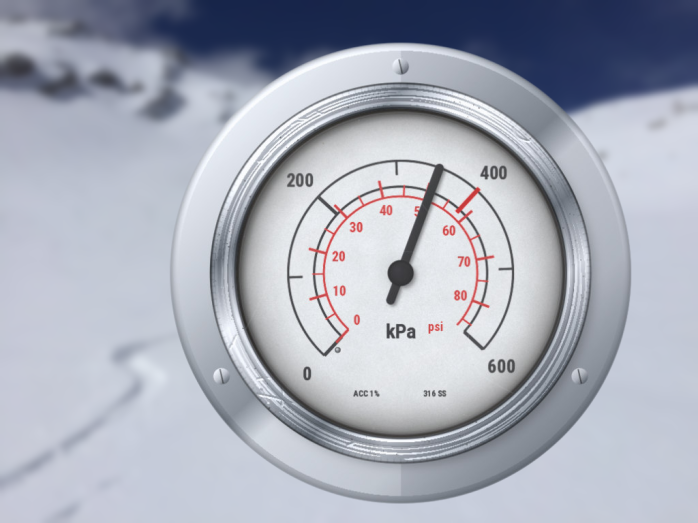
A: 350; kPa
